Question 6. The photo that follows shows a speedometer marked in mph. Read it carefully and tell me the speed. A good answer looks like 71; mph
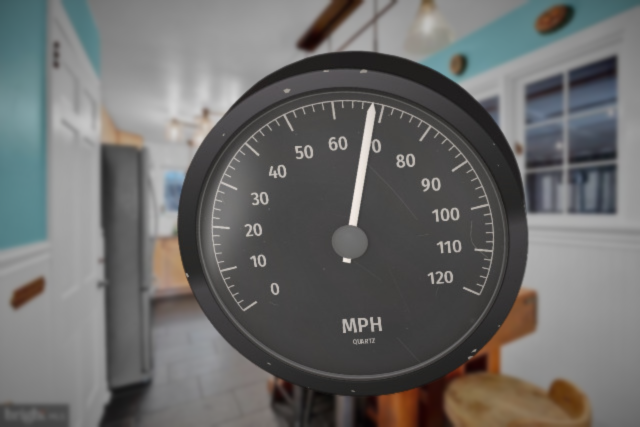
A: 68; mph
